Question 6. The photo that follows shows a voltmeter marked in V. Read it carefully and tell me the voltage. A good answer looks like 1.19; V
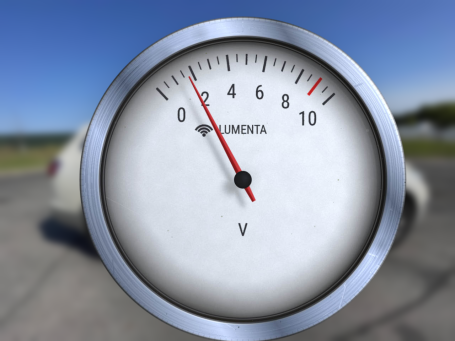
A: 1.75; V
